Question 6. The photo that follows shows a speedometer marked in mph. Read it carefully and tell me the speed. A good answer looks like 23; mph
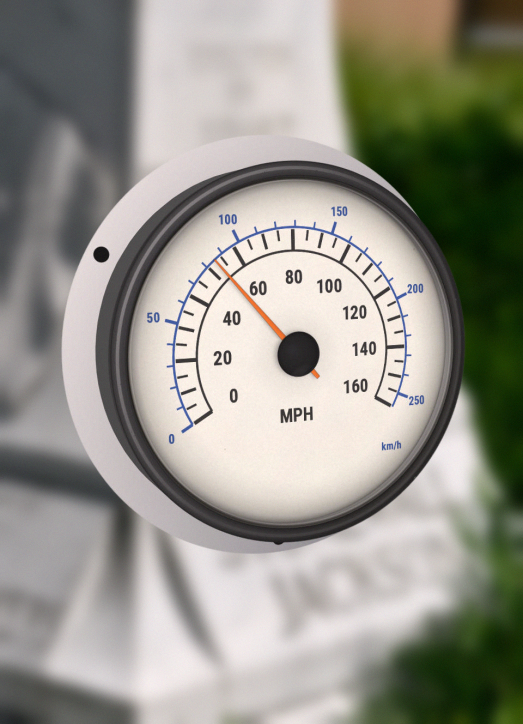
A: 52.5; mph
